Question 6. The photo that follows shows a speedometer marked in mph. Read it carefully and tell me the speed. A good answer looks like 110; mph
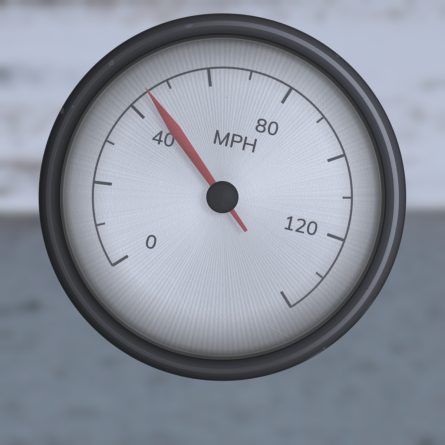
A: 45; mph
